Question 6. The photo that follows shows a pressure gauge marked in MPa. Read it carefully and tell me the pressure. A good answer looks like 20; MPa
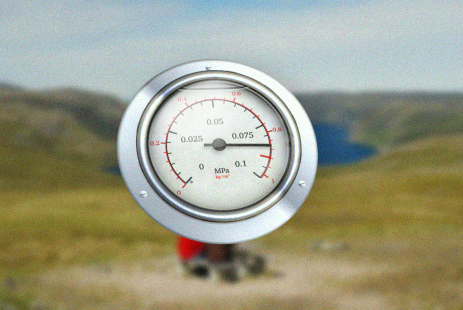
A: 0.085; MPa
